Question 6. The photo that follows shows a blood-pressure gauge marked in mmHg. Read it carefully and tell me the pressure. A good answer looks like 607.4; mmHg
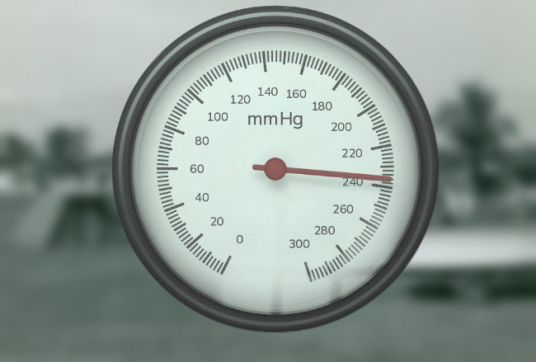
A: 236; mmHg
